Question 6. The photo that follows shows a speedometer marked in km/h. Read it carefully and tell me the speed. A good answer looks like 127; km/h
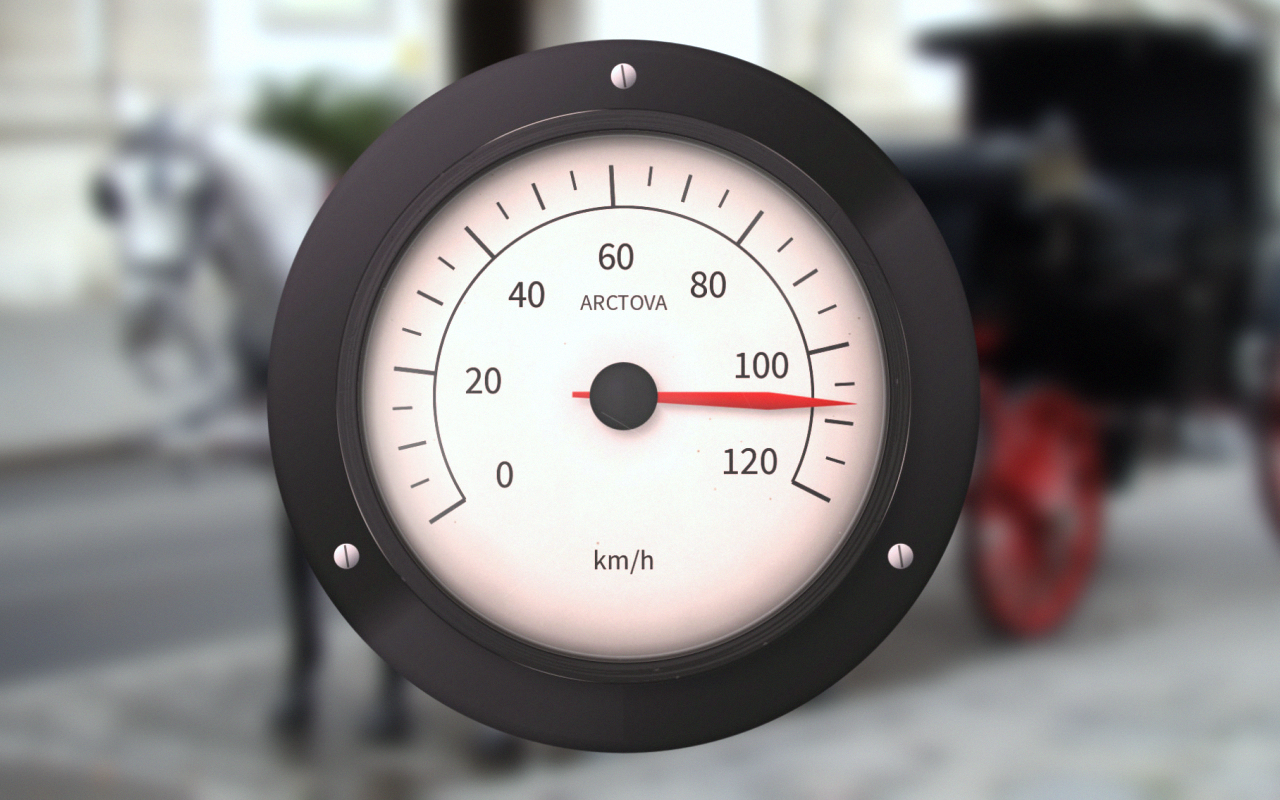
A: 107.5; km/h
